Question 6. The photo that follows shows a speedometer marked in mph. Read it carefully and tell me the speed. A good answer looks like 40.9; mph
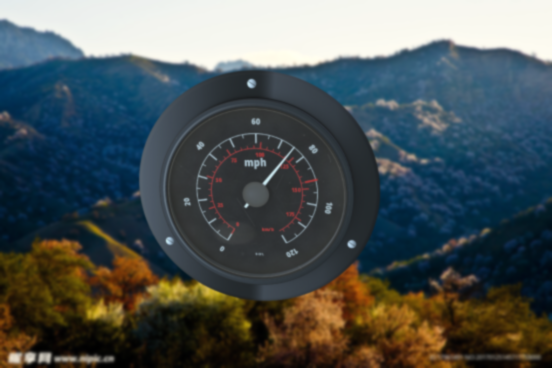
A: 75; mph
